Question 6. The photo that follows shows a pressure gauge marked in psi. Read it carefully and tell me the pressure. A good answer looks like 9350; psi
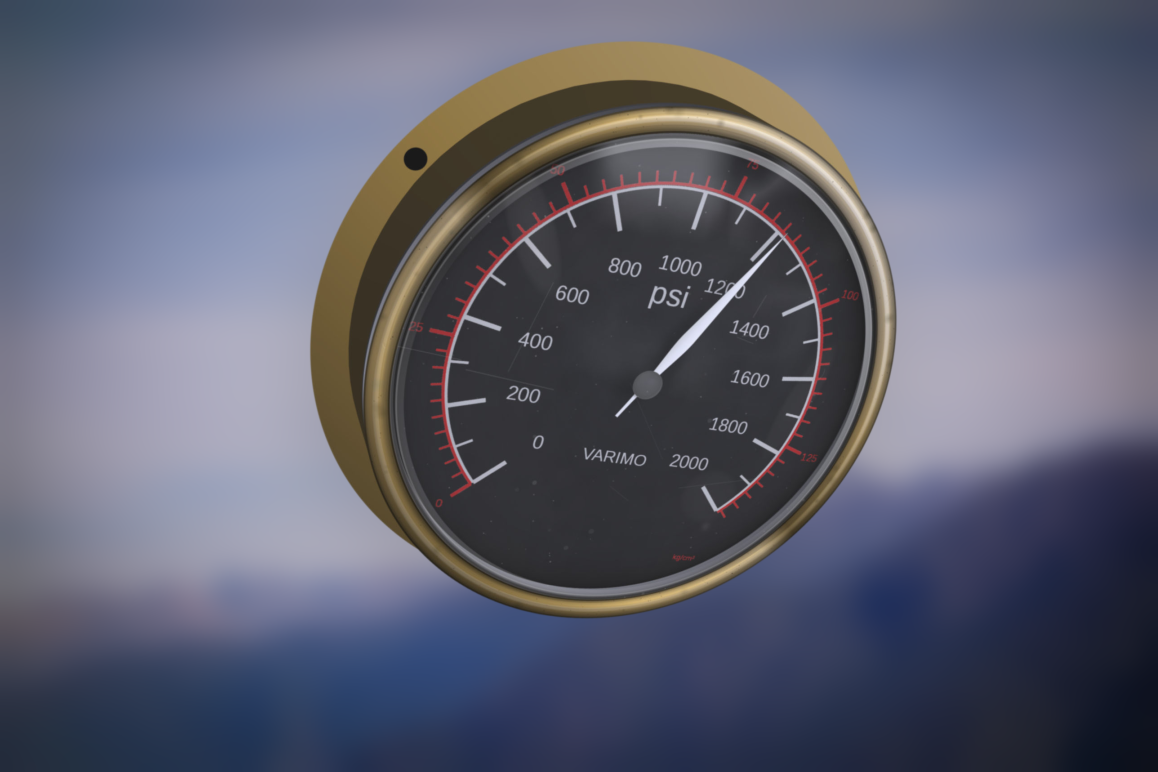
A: 1200; psi
